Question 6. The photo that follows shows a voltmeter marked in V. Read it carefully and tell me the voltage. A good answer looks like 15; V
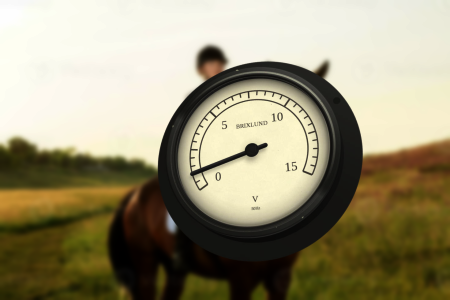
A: 1; V
